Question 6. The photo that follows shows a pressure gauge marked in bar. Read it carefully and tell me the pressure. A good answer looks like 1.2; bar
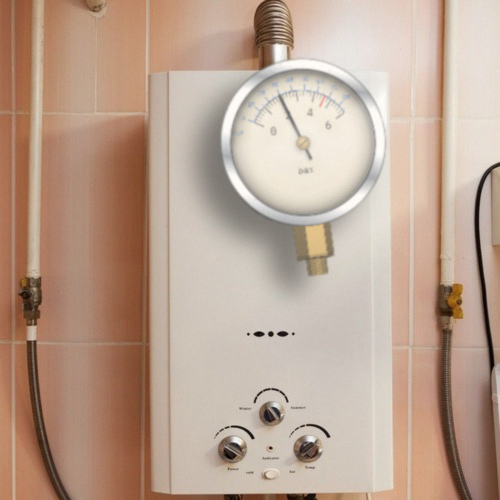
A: 2; bar
